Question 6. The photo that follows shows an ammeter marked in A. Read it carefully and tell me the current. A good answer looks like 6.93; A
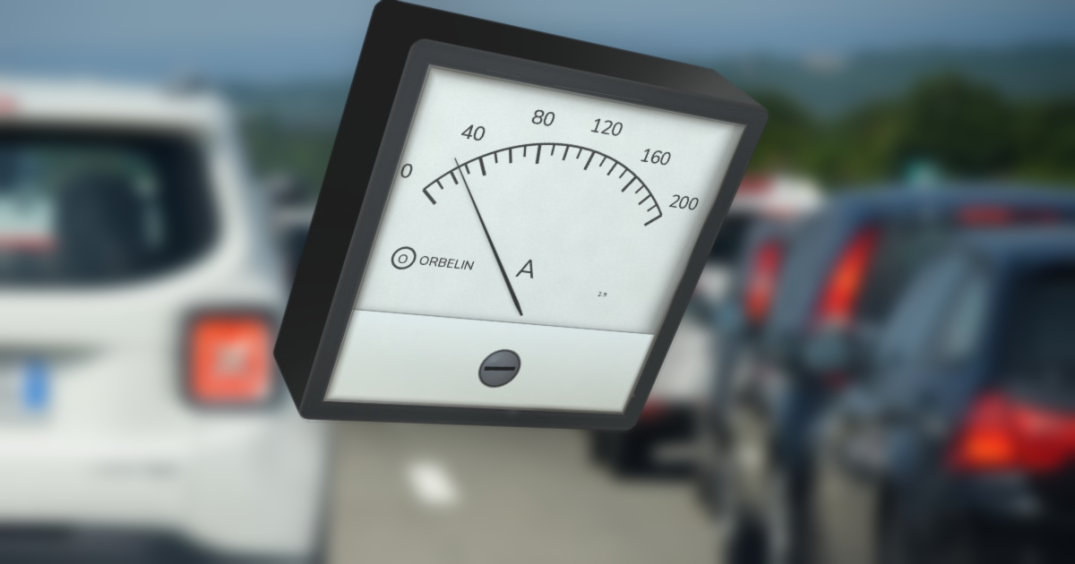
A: 25; A
